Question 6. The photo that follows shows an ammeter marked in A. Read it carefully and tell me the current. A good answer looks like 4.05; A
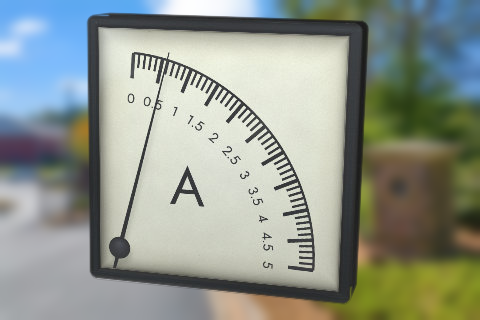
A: 0.6; A
